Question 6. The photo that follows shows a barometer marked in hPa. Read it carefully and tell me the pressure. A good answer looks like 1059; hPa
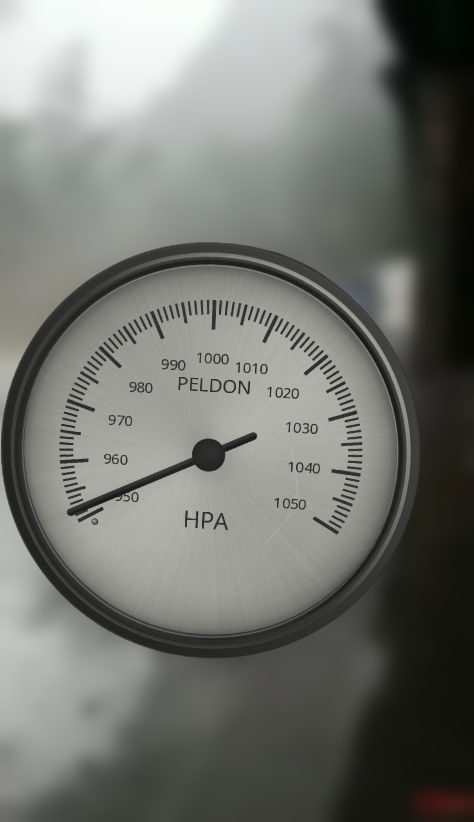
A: 952; hPa
